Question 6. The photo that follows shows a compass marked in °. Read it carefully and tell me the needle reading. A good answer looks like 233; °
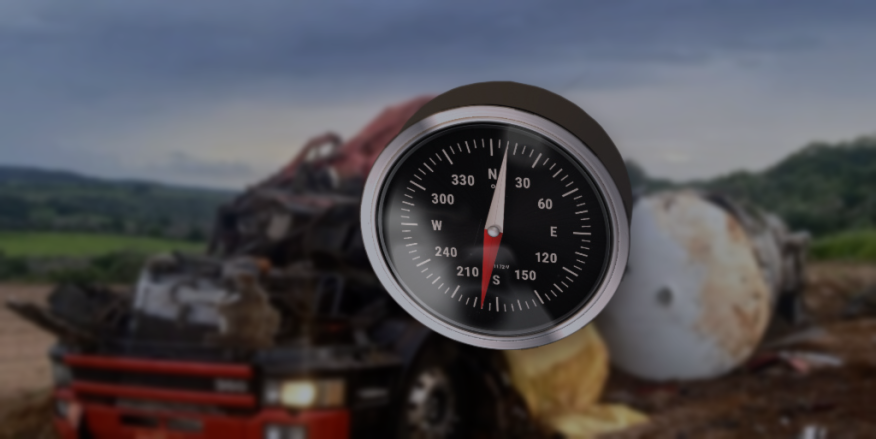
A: 190; °
